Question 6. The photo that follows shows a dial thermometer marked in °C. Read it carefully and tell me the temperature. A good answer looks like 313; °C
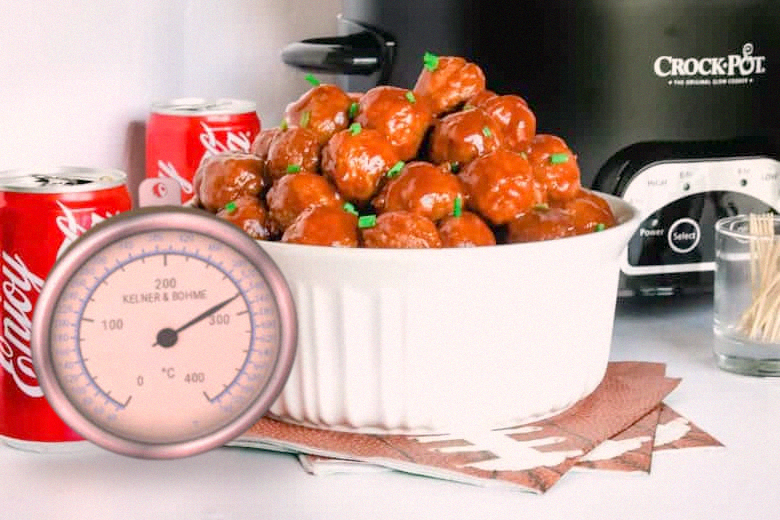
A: 280; °C
